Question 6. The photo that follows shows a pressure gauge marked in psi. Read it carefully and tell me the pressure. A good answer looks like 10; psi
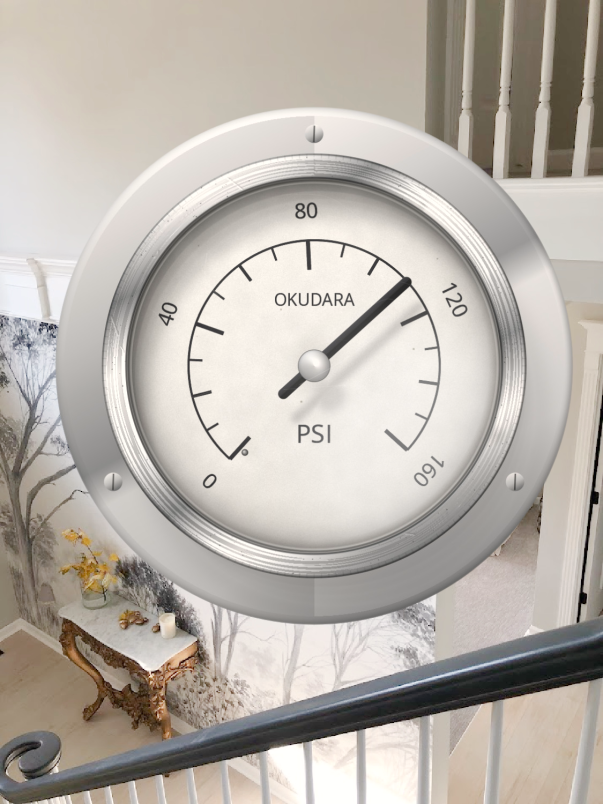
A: 110; psi
